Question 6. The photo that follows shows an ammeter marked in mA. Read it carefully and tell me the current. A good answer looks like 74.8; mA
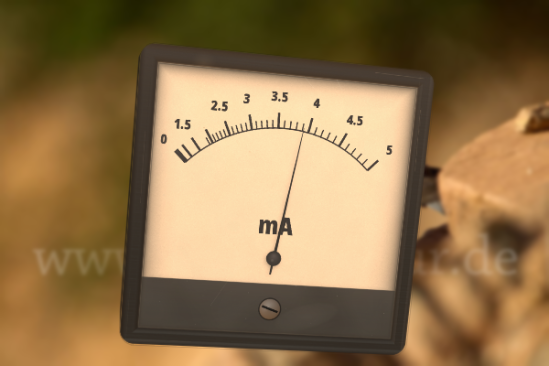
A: 3.9; mA
